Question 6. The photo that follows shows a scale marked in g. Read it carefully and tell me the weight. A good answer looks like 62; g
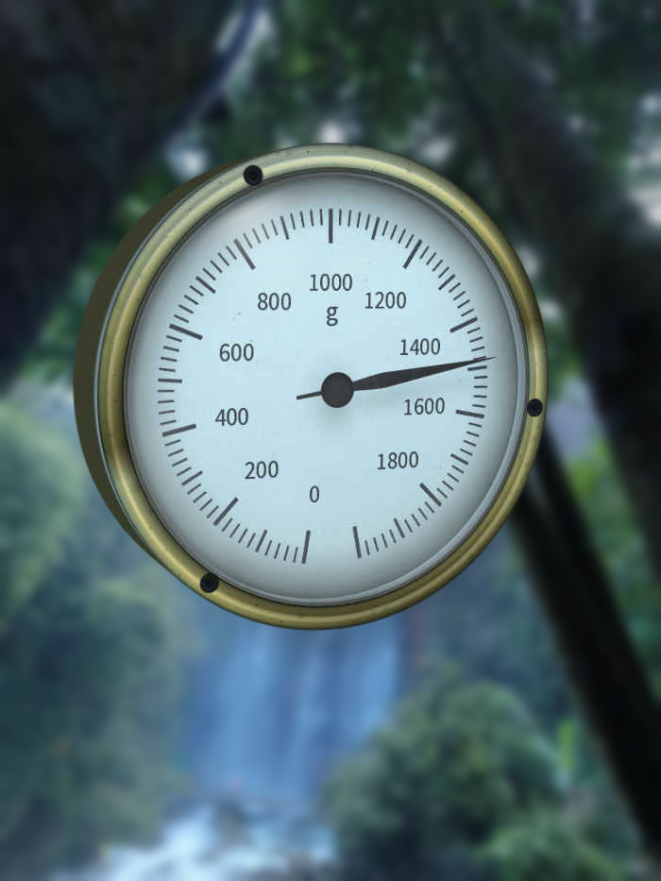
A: 1480; g
